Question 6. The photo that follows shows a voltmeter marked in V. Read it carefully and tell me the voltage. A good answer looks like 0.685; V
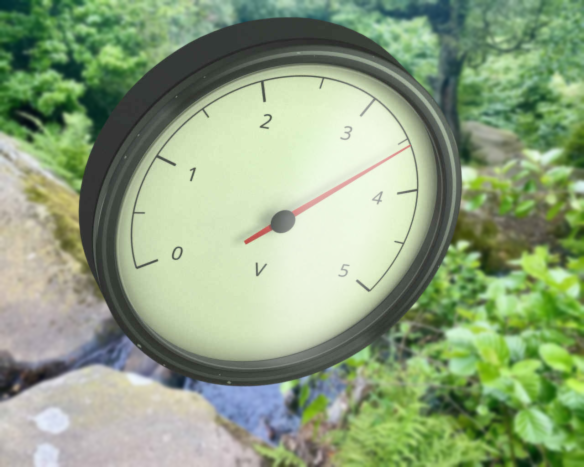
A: 3.5; V
